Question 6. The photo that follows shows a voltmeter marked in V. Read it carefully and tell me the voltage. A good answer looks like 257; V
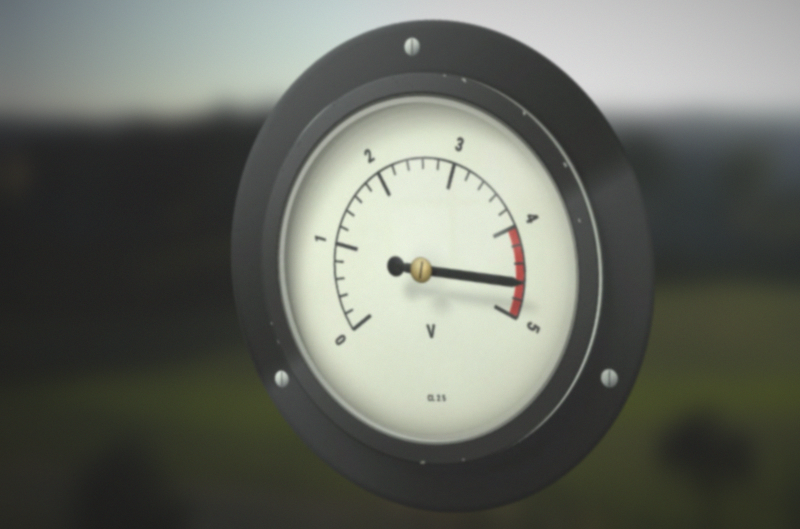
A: 4.6; V
